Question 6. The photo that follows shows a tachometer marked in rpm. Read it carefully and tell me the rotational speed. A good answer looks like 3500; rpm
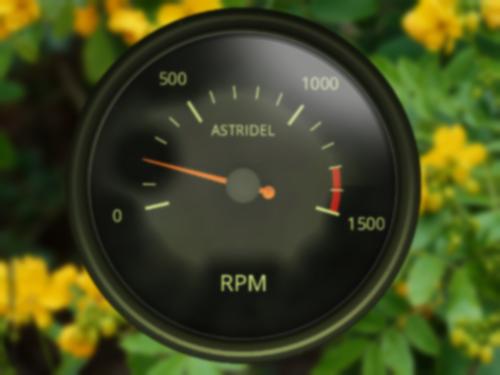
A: 200; rpm
